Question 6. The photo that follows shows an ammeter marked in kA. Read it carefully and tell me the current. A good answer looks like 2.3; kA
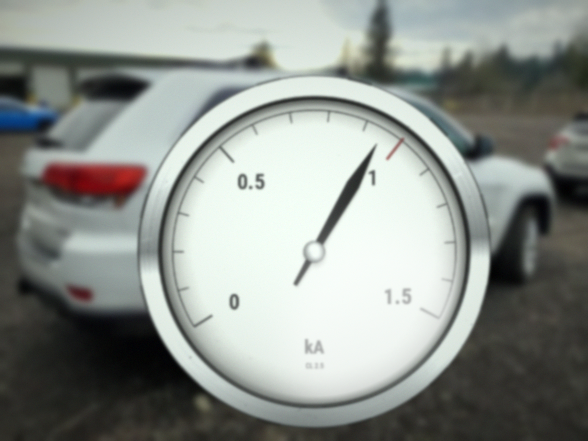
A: 0.95; kA
